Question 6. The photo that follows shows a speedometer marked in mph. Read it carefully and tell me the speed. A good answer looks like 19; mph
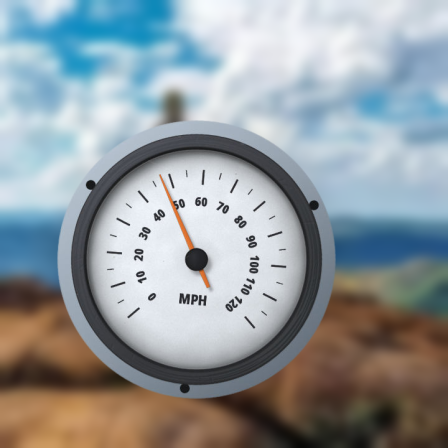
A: 47.5; mph
